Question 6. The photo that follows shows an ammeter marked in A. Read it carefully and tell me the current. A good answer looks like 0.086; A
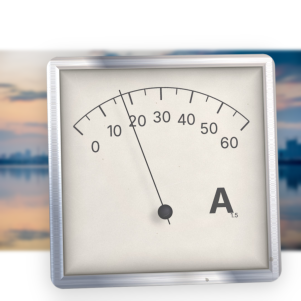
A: 17.5; A
